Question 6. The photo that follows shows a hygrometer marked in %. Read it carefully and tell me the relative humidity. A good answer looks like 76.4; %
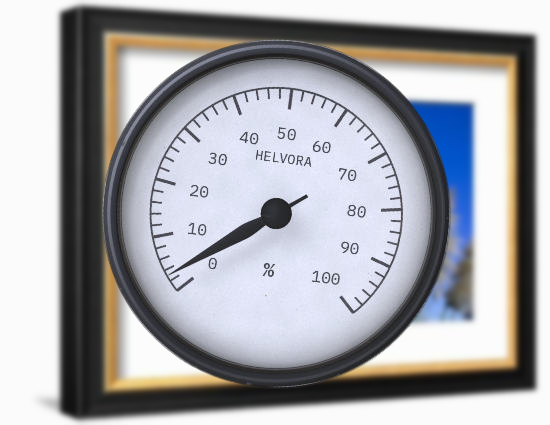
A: 3; %
